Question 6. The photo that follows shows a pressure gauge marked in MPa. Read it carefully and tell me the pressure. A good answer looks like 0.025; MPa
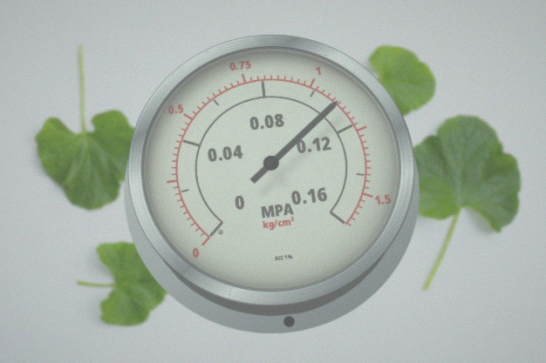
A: 0.11; MPa
